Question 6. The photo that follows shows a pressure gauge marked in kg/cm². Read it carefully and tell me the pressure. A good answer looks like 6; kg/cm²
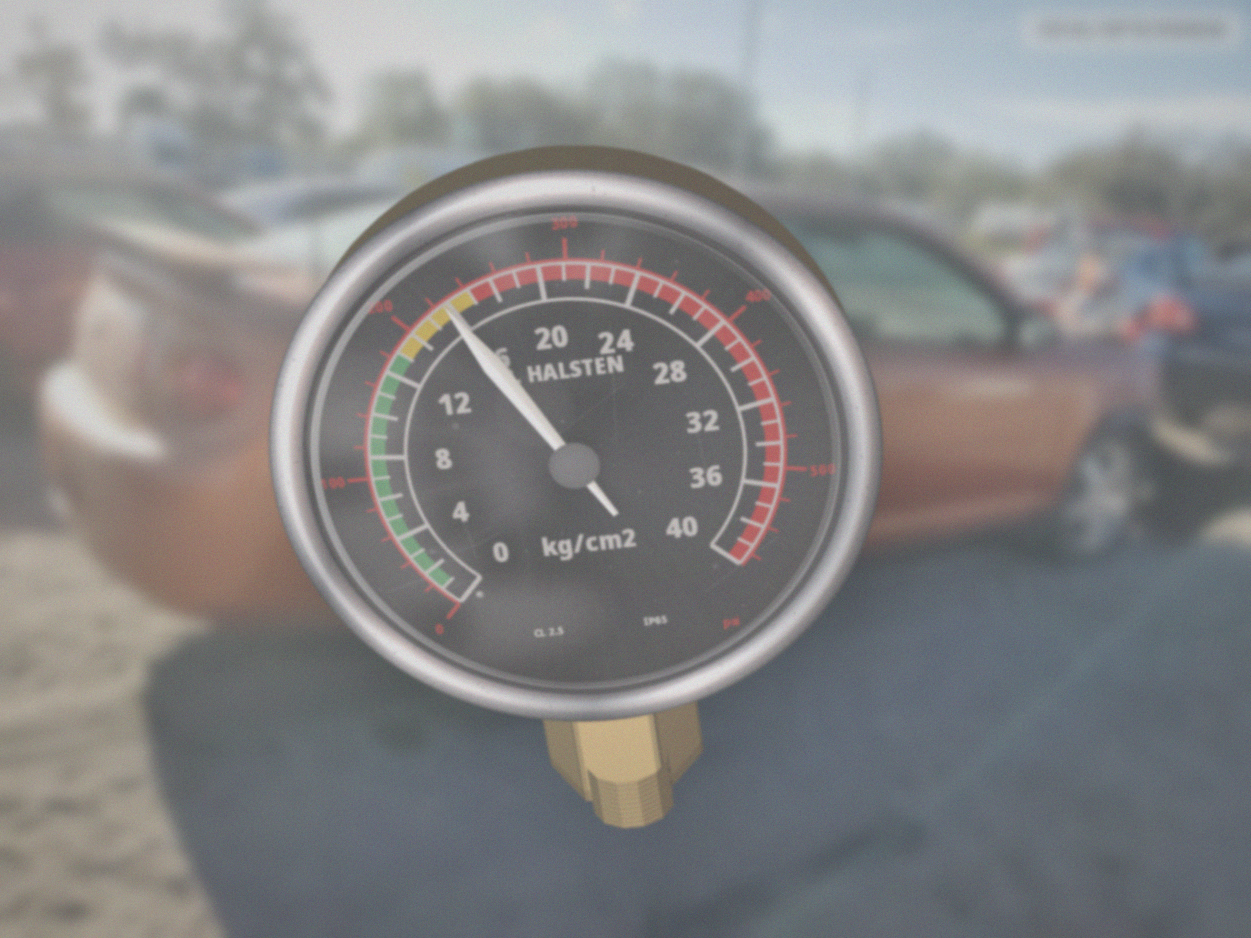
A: 16; kg/cm²
